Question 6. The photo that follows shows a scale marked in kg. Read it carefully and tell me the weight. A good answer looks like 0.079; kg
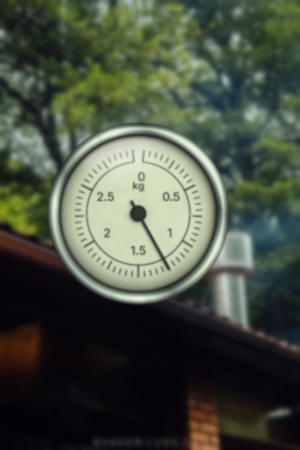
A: 1.25; kg
